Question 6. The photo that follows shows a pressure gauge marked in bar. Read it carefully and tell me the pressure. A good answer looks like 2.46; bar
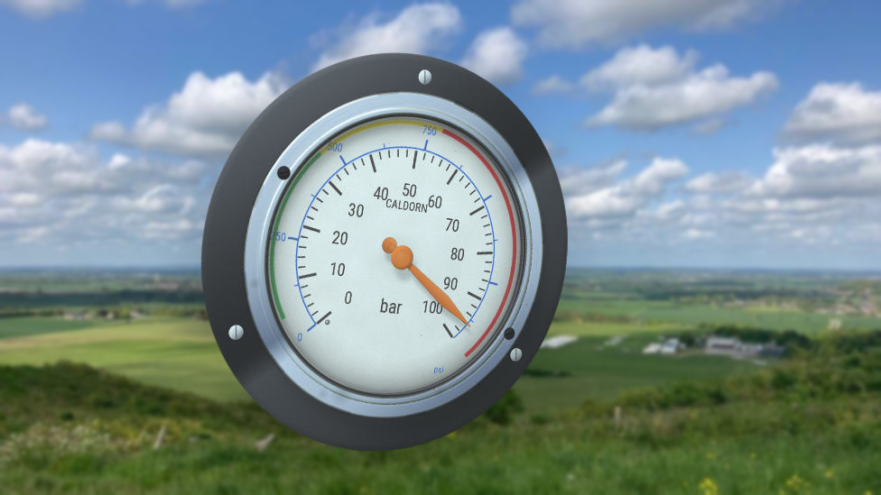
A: 96; bar
